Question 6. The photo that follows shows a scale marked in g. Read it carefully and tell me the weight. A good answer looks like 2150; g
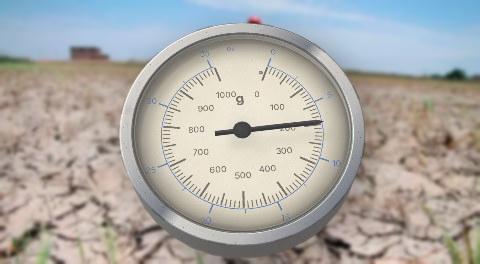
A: 200; g
